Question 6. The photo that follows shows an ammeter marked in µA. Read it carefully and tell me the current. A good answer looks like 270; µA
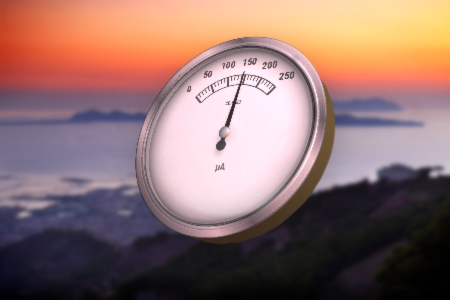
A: 150; µA
